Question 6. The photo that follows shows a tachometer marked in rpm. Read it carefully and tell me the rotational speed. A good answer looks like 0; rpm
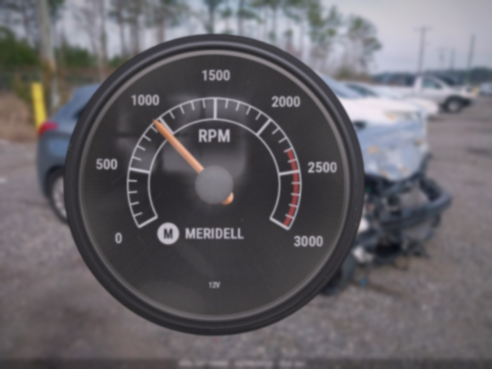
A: 950; rpm
